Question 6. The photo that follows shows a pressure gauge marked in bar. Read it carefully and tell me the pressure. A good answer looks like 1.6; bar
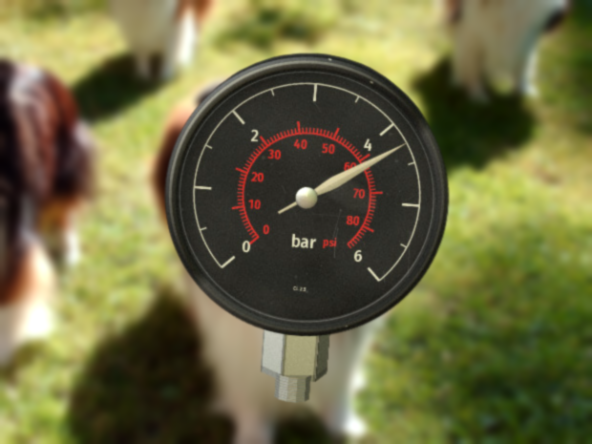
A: 4.25; bar
